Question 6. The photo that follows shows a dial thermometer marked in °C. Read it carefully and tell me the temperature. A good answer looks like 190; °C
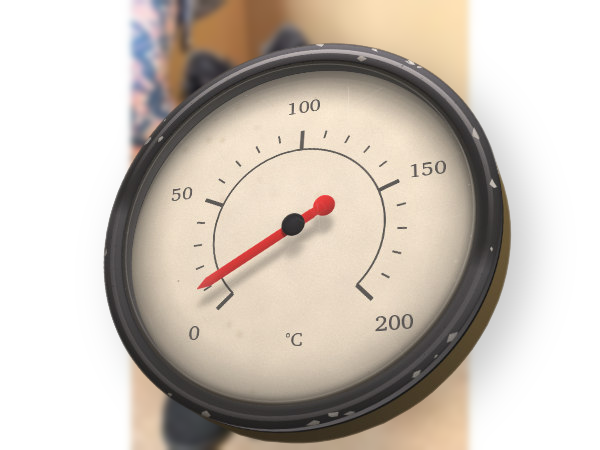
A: 10; °C
